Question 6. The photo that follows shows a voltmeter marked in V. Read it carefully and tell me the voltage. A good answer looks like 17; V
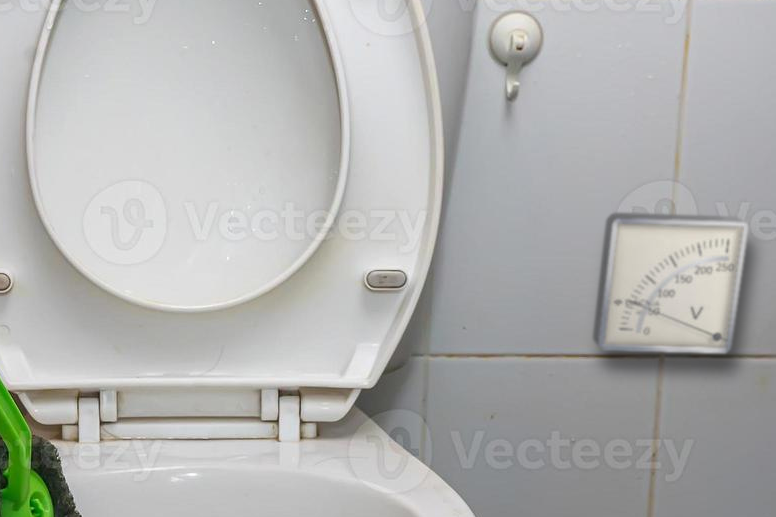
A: 50; V
